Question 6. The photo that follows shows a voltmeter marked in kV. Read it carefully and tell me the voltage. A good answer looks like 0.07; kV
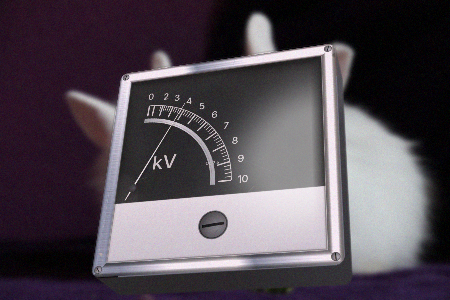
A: 4; kV
